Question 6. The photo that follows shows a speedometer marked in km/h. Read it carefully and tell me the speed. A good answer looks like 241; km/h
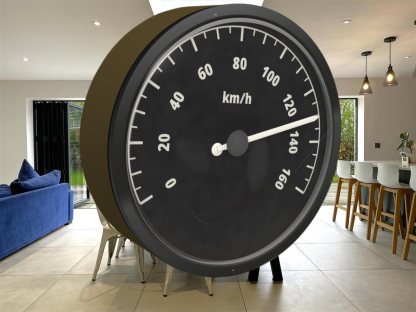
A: 130; km/h
